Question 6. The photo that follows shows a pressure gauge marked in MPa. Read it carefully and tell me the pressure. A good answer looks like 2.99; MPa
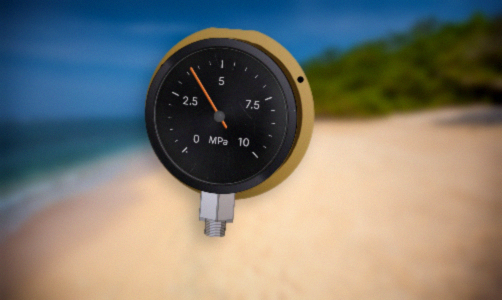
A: 3.75; MPa
